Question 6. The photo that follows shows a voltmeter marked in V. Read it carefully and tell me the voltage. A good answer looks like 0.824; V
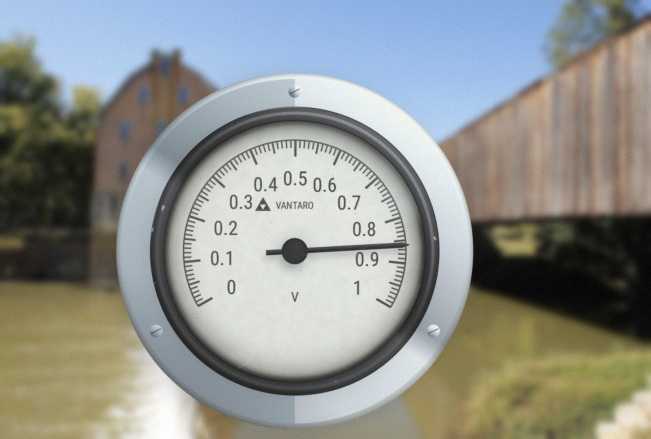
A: 0.86; V
